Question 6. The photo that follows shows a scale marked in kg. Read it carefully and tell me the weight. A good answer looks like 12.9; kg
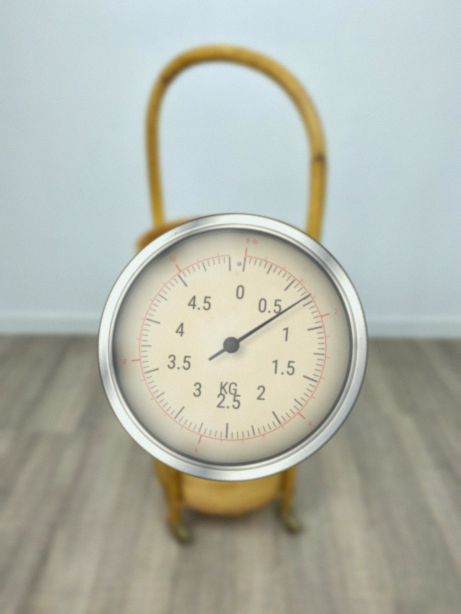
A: 0.7; kg
